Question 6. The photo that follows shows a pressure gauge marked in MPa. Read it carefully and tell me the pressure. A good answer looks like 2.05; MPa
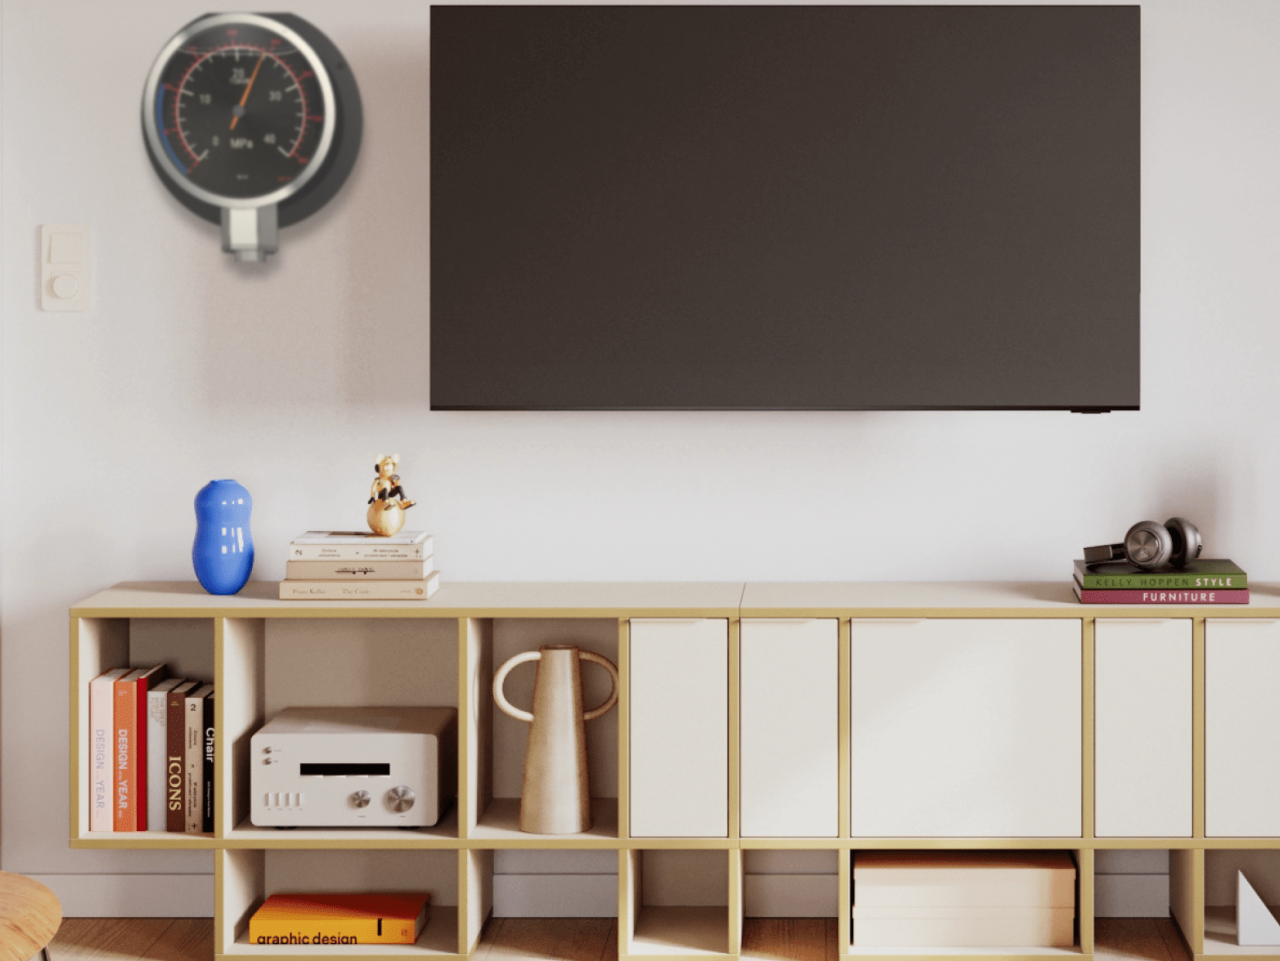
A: 24; MPa
